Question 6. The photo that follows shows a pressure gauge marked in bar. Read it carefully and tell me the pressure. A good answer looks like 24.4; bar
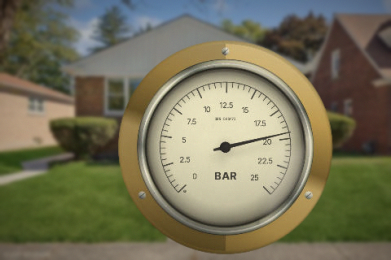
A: 19.5; bar
